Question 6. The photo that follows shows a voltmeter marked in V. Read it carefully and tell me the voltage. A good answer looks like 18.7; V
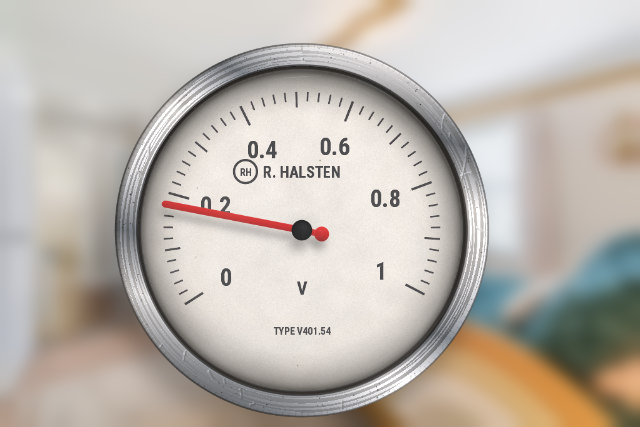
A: 0.18; V
